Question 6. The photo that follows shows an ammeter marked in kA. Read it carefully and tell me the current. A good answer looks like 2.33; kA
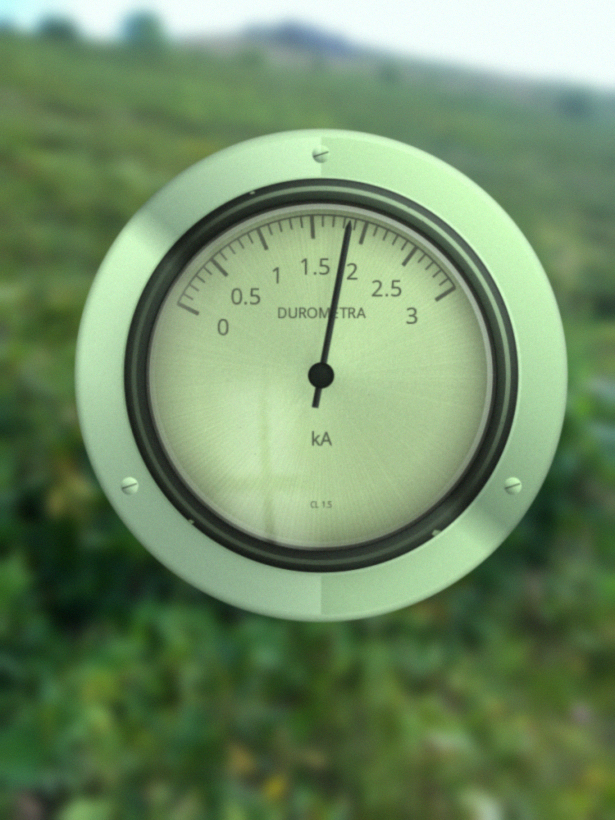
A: 1.85; kA
